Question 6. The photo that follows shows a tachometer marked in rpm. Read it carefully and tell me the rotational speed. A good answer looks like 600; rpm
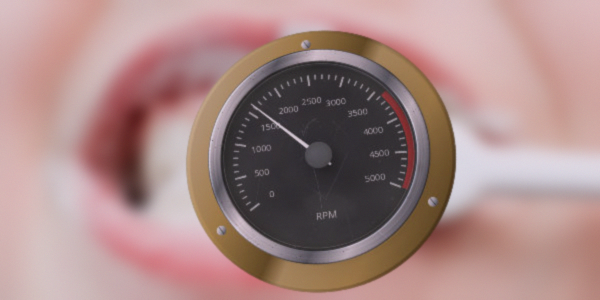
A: 1600; rpm
